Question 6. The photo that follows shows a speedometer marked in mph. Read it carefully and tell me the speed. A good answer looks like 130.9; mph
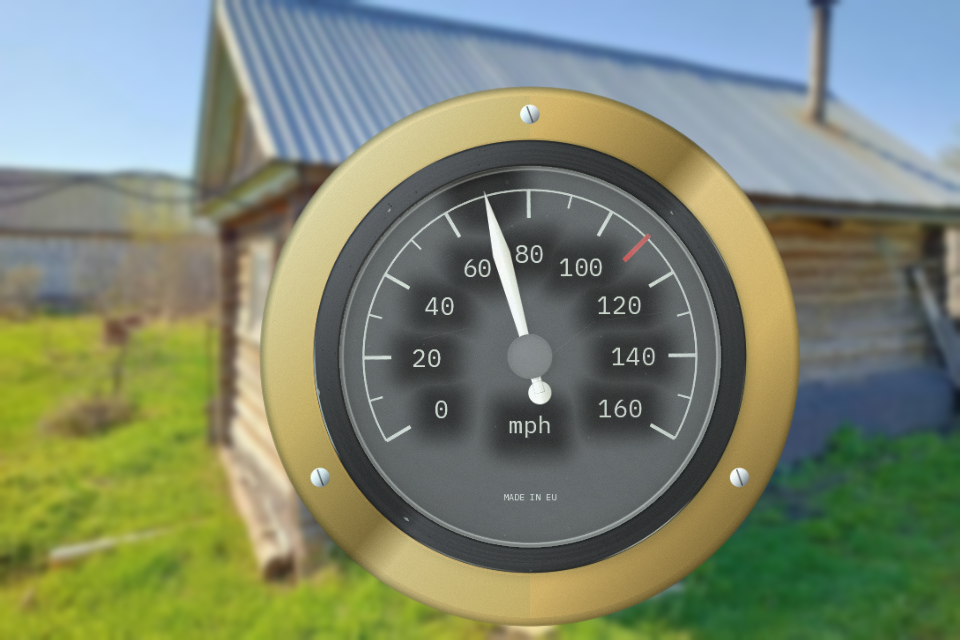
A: 70; mph
